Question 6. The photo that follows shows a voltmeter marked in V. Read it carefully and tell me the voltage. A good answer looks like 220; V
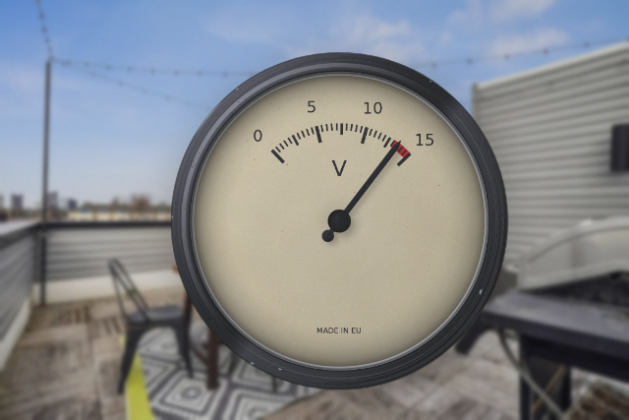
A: 13.5; V
